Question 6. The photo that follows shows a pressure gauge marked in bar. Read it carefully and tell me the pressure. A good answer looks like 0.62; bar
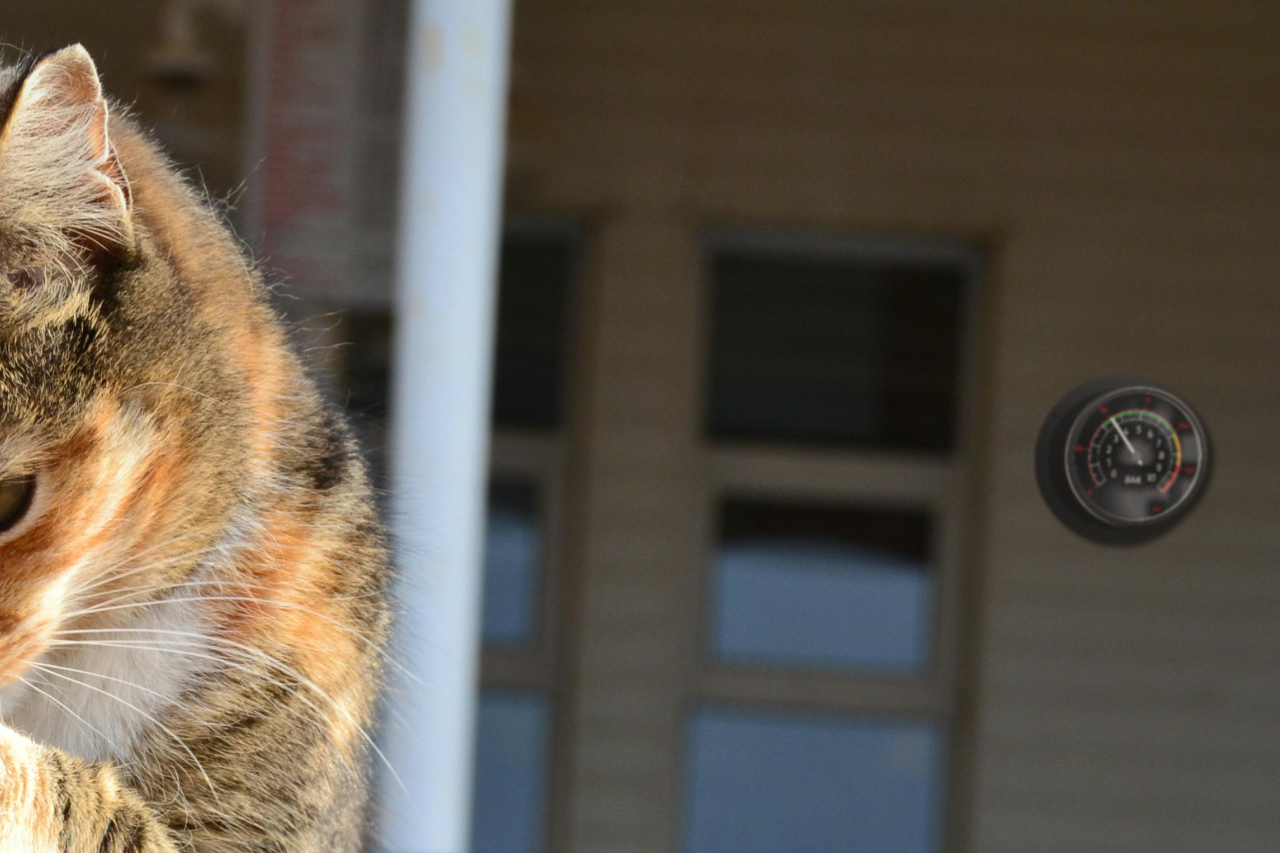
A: 3.5; bar
